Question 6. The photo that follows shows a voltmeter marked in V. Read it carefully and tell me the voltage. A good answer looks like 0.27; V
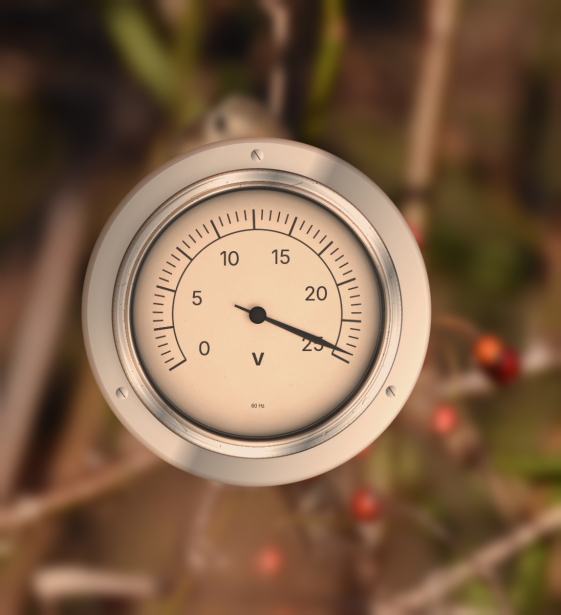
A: 24.5; V
